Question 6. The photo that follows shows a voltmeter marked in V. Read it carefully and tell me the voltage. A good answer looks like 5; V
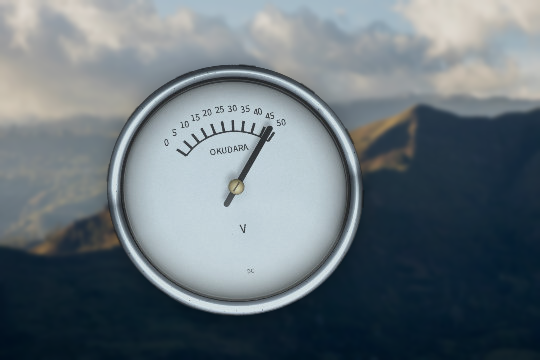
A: 47.5; V
